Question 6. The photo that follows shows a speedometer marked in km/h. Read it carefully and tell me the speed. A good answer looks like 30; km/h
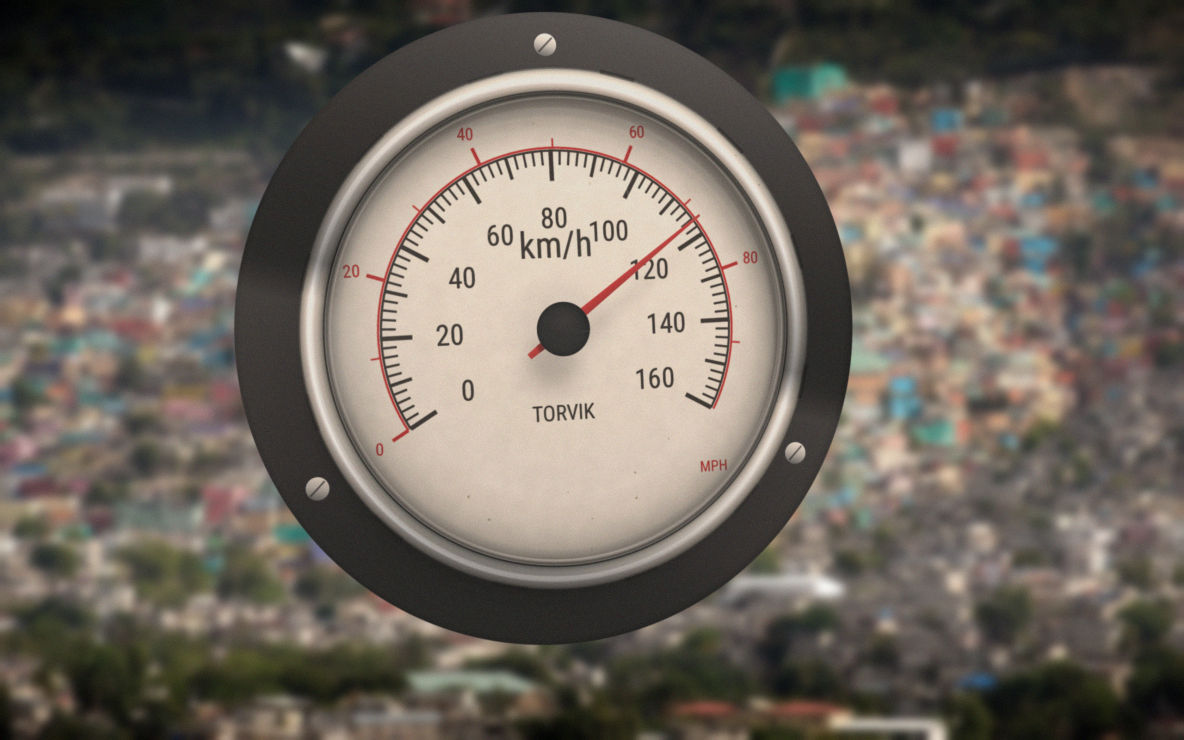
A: 116; km/h
